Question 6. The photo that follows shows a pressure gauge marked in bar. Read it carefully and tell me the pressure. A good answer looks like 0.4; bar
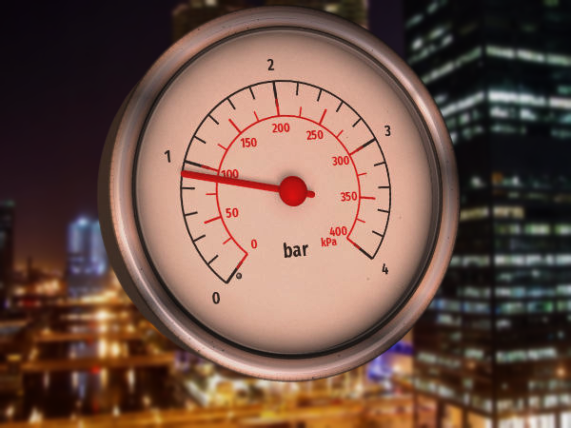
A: 0.9; bar
